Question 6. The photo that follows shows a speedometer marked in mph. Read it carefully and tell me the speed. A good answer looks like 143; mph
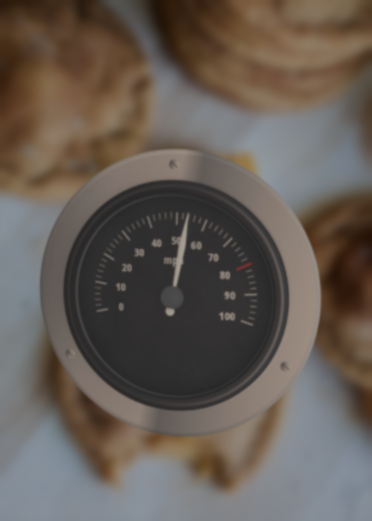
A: 54; mph
